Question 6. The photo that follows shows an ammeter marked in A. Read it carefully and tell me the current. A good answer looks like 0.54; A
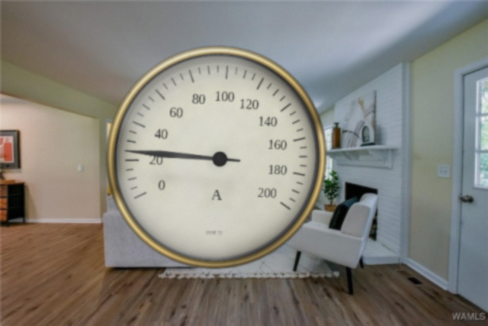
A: 25; A
